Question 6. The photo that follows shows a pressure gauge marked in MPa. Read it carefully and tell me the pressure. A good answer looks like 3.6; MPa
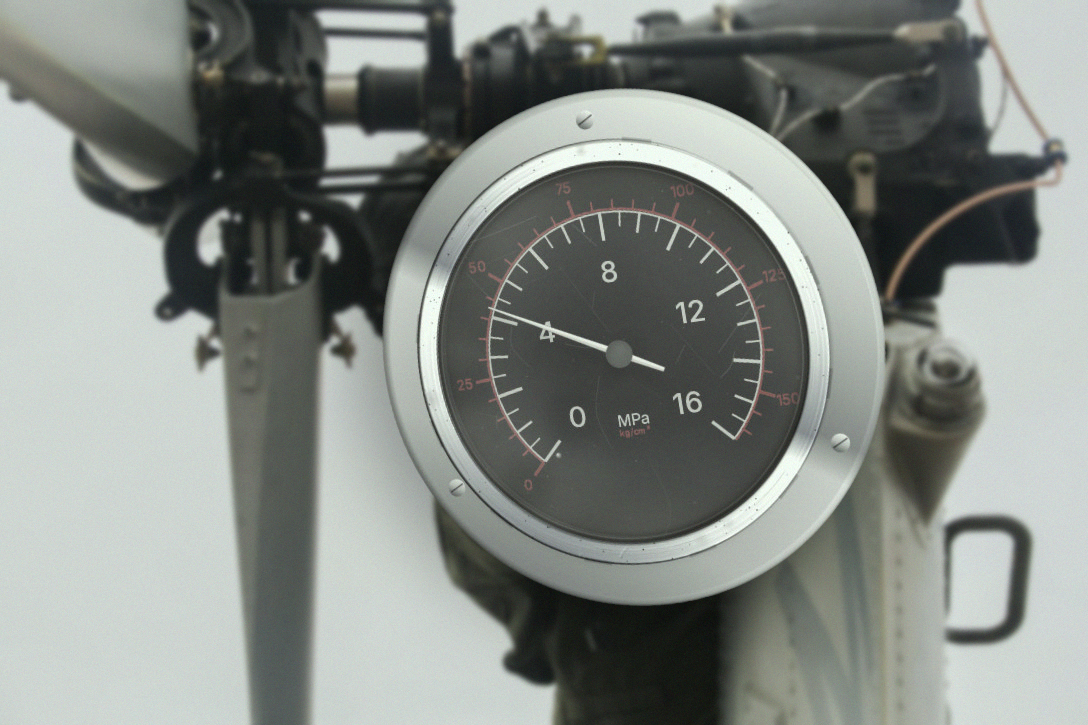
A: 4.25; MPa
